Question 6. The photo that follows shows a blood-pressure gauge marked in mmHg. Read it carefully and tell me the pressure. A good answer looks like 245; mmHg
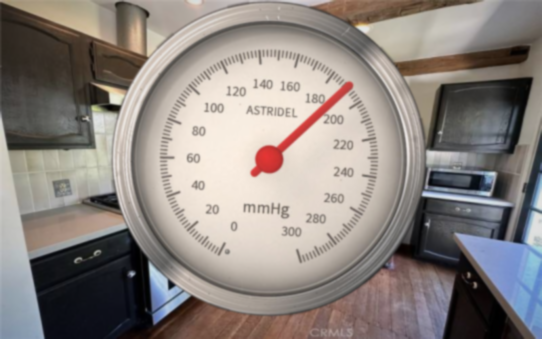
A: 190; mmHg
